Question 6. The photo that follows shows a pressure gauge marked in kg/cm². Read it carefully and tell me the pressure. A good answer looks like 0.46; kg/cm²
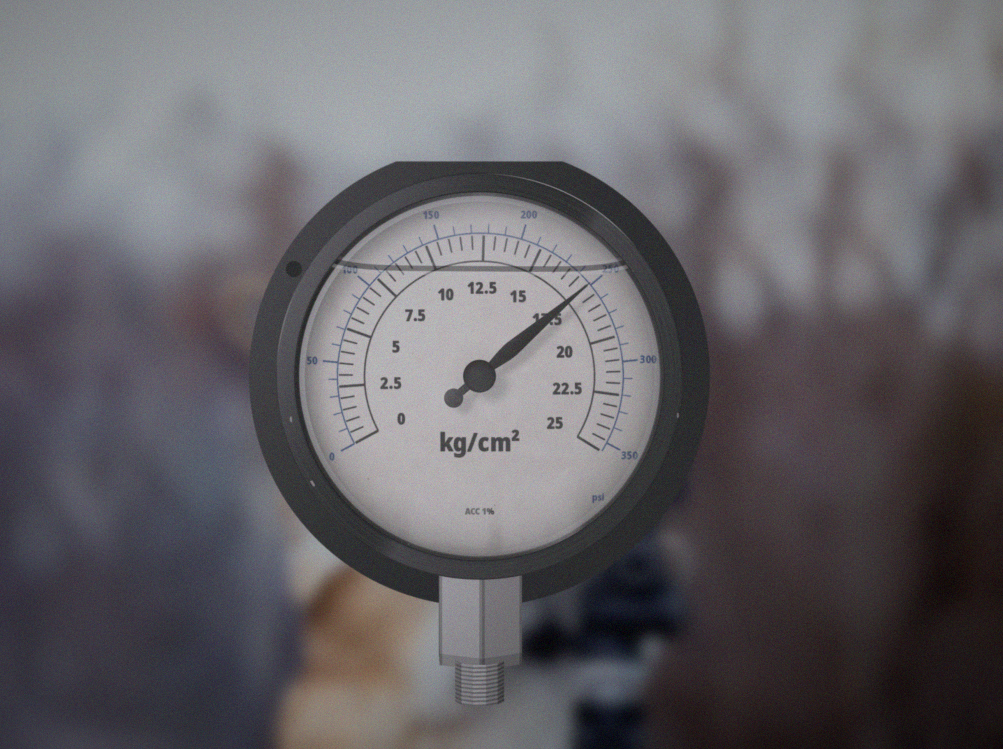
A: 17.5; kg/cm²
